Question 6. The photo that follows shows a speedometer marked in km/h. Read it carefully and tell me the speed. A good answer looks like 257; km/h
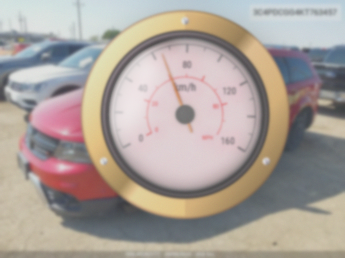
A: 65; km/h
